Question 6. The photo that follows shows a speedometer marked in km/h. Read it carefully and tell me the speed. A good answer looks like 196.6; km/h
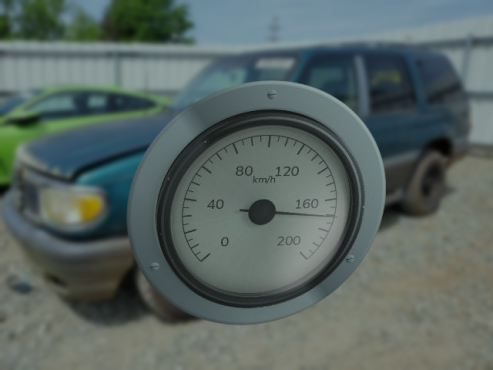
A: 170; km/h
